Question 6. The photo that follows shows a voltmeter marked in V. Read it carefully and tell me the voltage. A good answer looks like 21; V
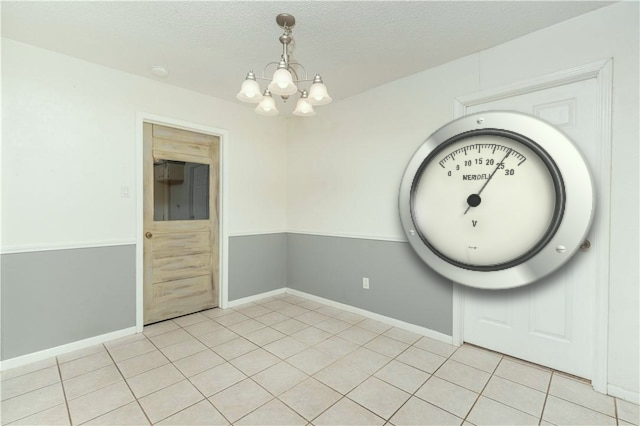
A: 25; V
